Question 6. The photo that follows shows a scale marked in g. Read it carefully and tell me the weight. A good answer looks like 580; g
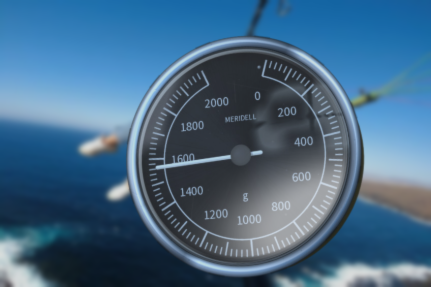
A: 1560; g
